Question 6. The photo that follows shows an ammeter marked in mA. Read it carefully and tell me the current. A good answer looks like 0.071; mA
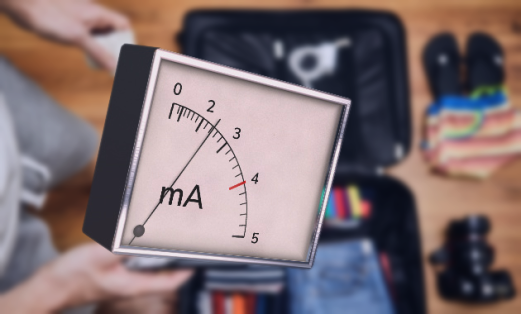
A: 2.4; mA
